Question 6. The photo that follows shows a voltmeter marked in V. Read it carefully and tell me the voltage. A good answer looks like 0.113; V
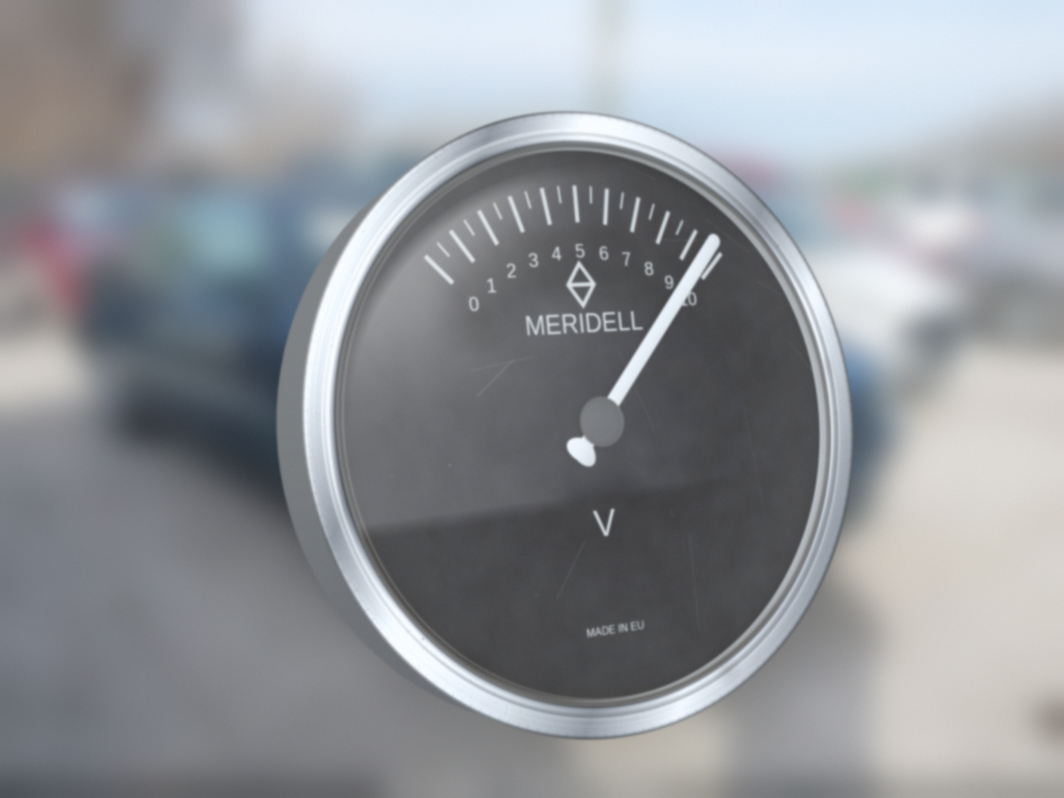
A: 9.5; V
